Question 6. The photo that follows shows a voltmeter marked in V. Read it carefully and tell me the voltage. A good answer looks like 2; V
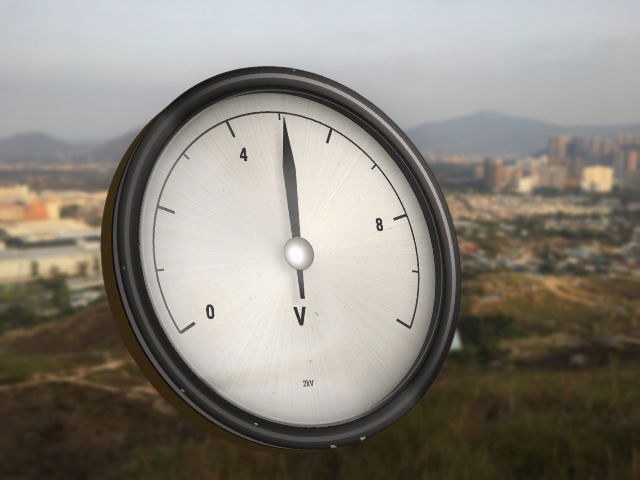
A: 5; V
